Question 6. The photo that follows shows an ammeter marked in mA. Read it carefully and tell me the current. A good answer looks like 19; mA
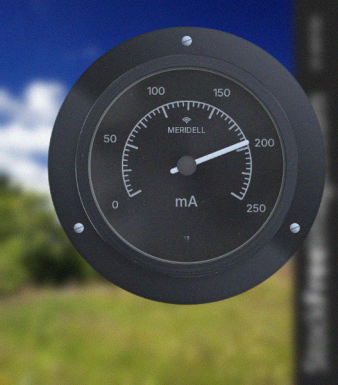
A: 195; mA
